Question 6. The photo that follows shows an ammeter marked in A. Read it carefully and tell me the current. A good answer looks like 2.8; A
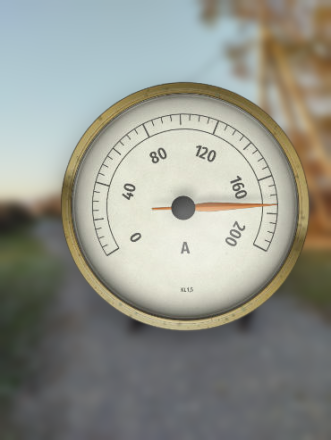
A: 175; A
